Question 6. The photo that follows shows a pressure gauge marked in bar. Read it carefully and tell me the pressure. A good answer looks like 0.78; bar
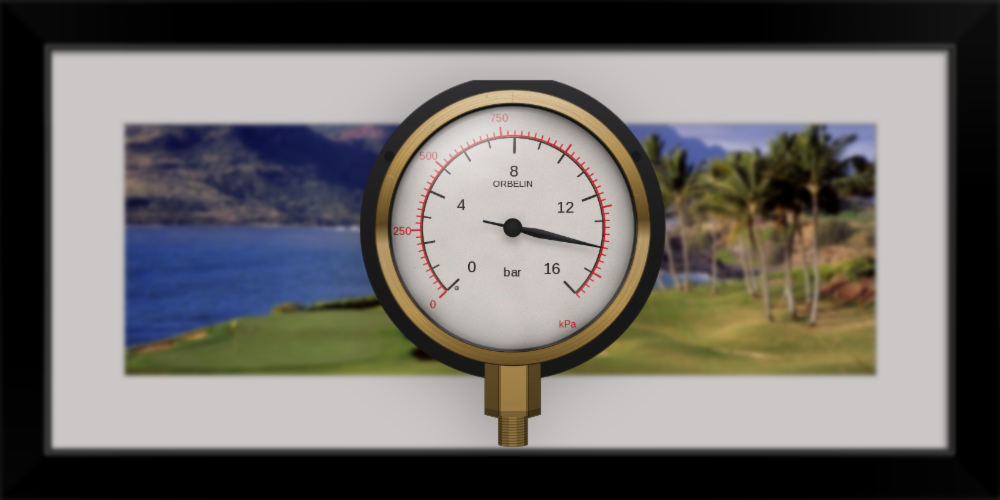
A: 14; bar
